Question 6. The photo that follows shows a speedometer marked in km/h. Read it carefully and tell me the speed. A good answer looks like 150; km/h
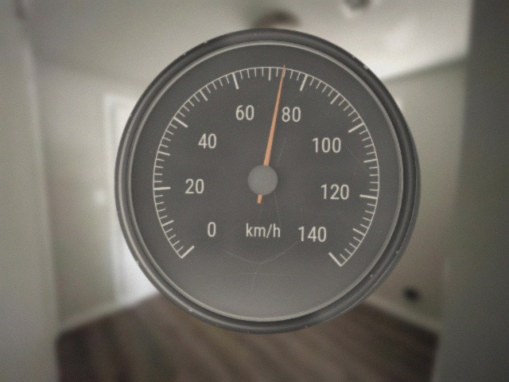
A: 74; km/h
